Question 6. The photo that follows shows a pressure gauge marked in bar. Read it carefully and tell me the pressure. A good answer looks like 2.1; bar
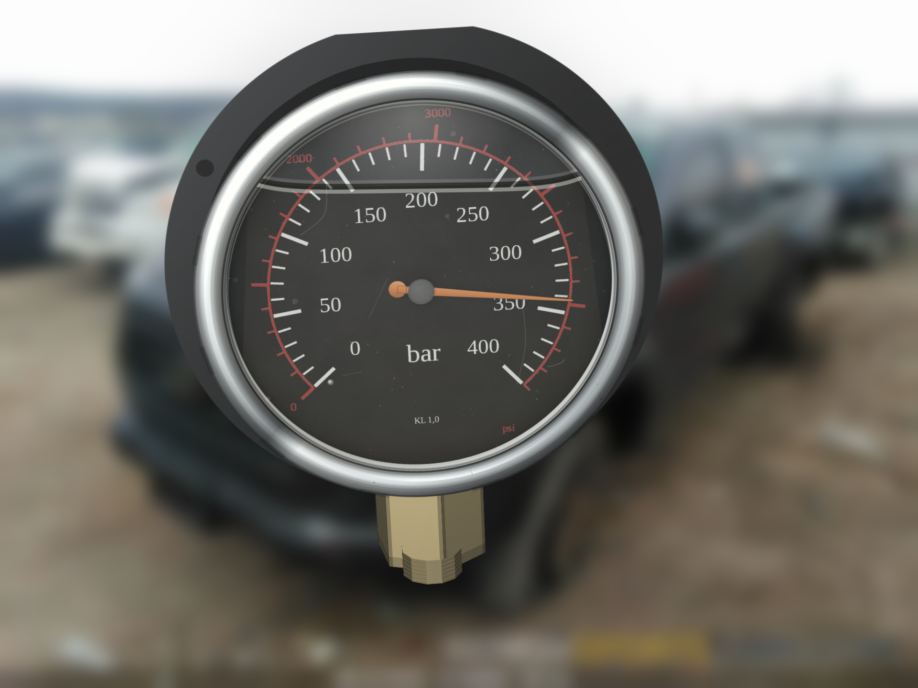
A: 340; bar
